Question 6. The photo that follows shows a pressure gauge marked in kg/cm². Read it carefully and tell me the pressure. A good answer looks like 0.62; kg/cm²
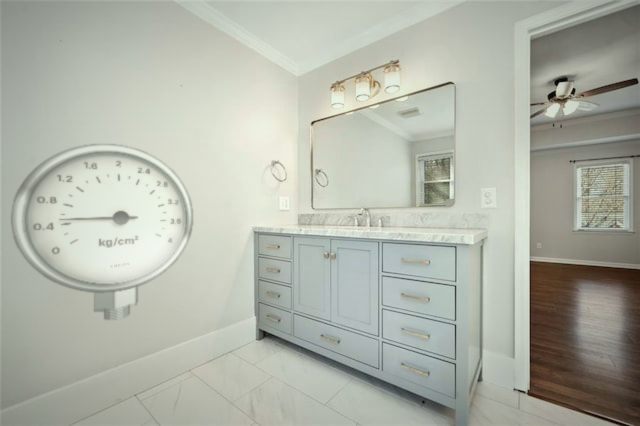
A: 0.5; kg/cm²
